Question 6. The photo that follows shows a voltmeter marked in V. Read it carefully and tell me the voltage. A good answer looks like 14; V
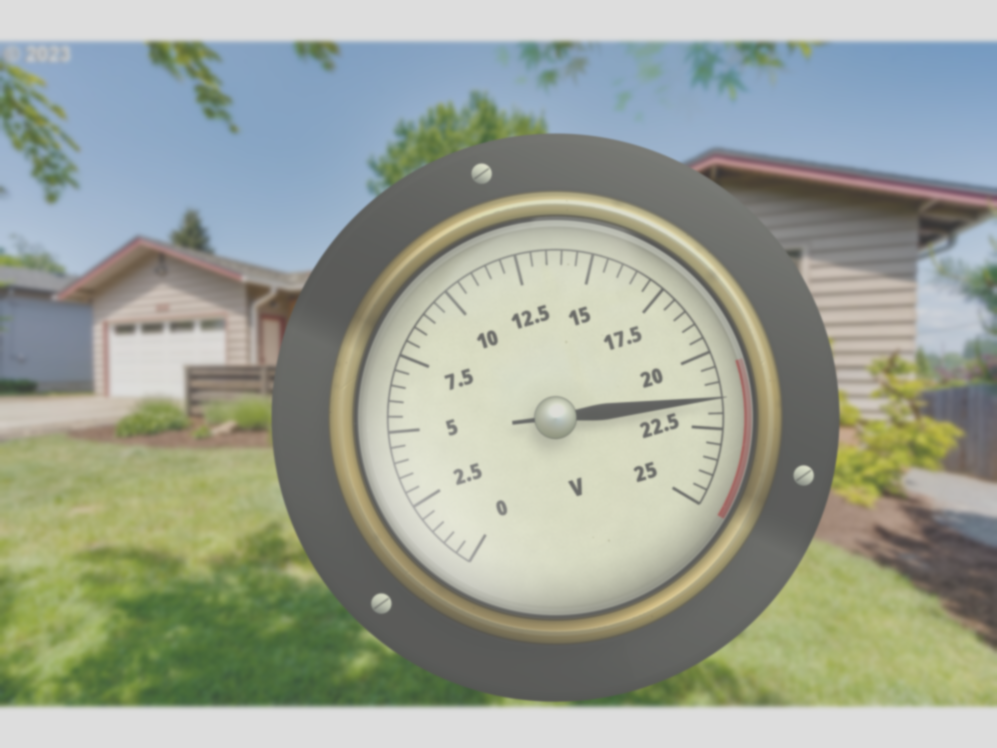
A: 21.5; V
